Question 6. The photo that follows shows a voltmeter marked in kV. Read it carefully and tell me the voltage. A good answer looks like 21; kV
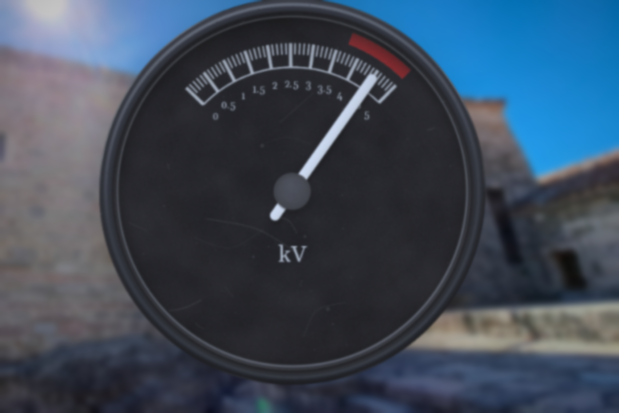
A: 4.5; kV
